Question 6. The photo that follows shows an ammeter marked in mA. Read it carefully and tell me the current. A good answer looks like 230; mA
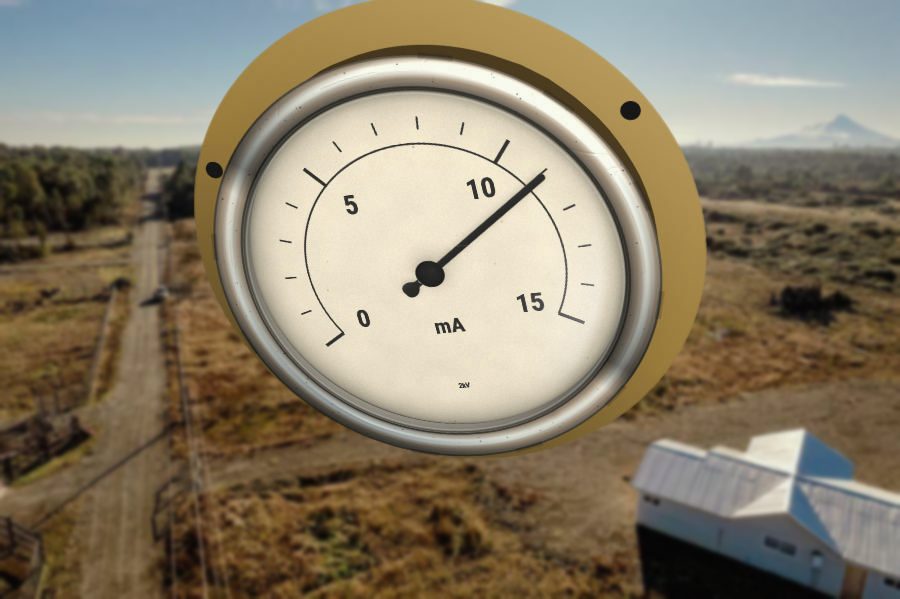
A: 11; mA
